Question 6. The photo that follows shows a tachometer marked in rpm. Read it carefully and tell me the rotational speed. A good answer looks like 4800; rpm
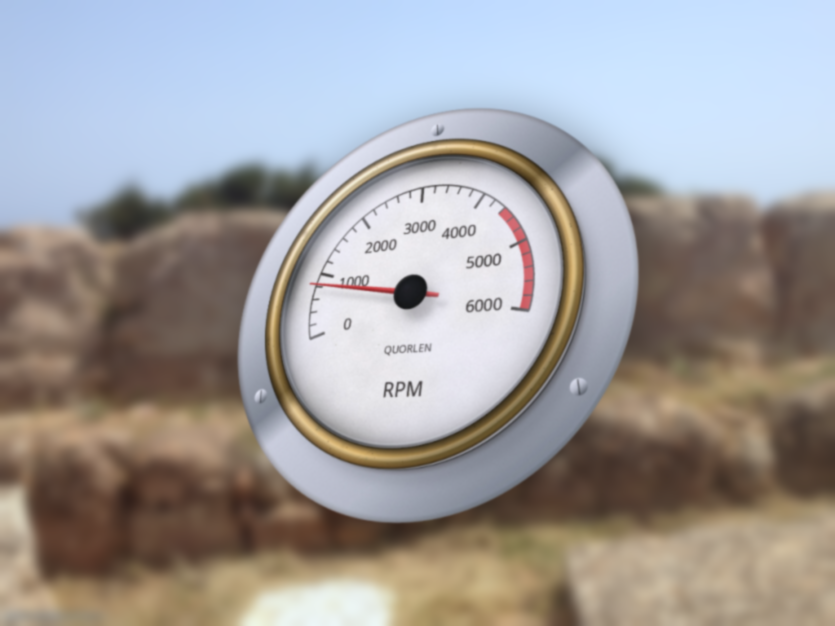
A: 800; rpm
